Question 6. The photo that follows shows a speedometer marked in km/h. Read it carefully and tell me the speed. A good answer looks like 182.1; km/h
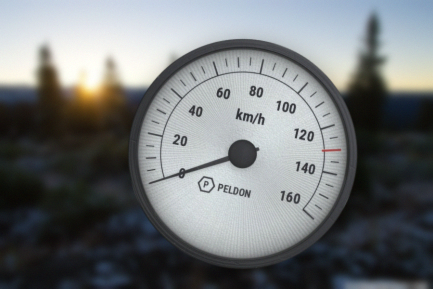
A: 0; km/h
